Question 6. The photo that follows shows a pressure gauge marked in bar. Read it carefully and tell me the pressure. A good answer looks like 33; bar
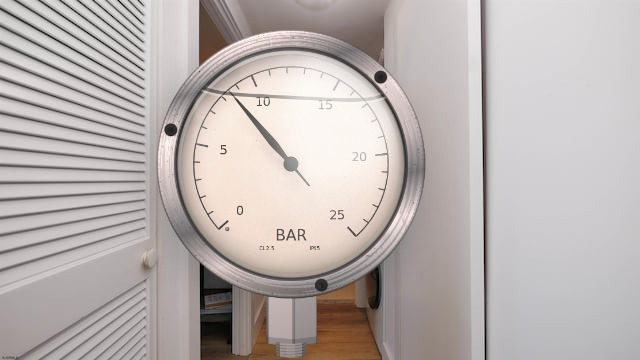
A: 8.5; bar
